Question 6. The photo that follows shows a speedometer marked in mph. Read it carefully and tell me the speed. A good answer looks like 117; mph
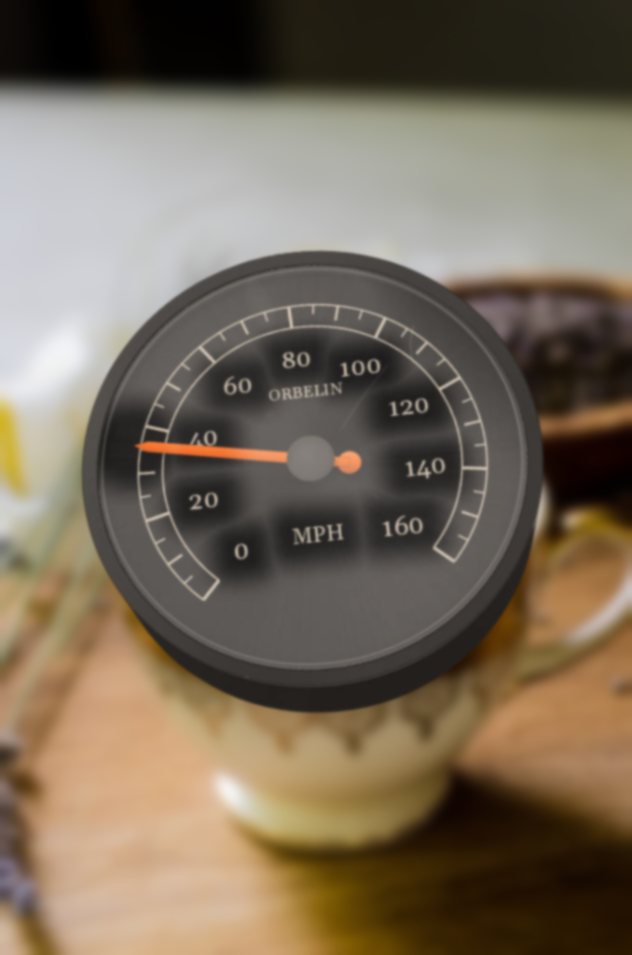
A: 35; mph
